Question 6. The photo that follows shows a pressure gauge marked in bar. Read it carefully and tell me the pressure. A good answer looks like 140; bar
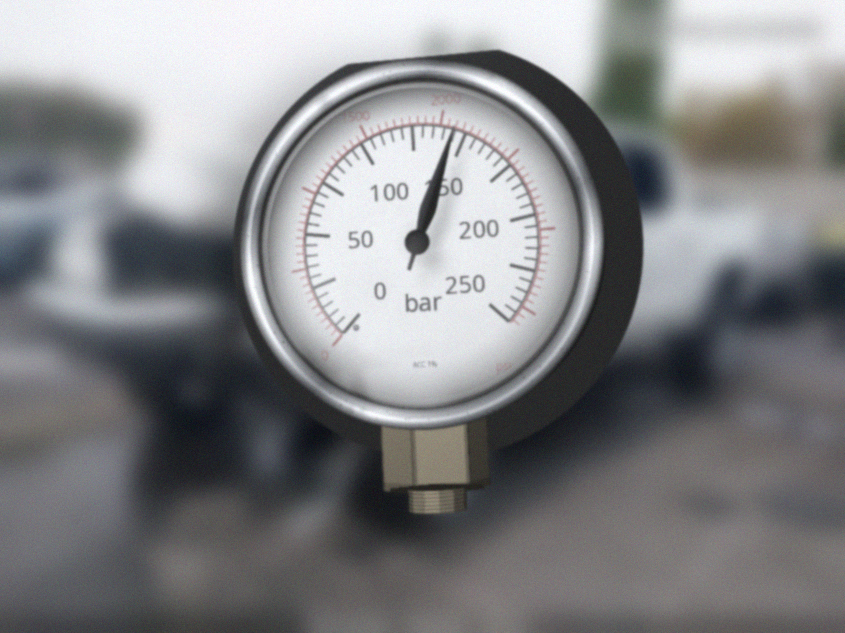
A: 145; bar
